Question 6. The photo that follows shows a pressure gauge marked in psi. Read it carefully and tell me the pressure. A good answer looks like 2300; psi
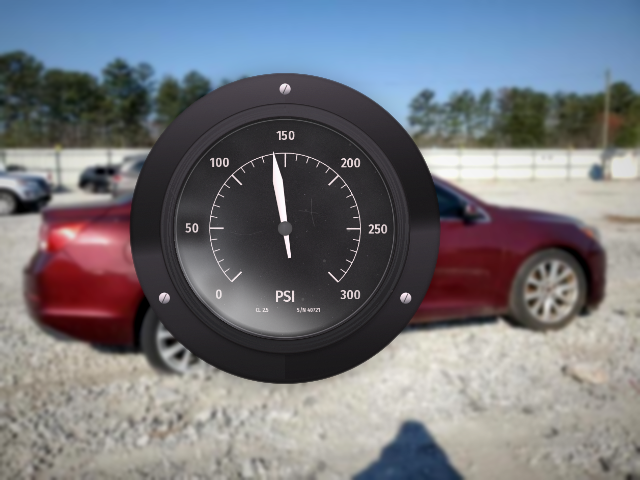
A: 140; psi
